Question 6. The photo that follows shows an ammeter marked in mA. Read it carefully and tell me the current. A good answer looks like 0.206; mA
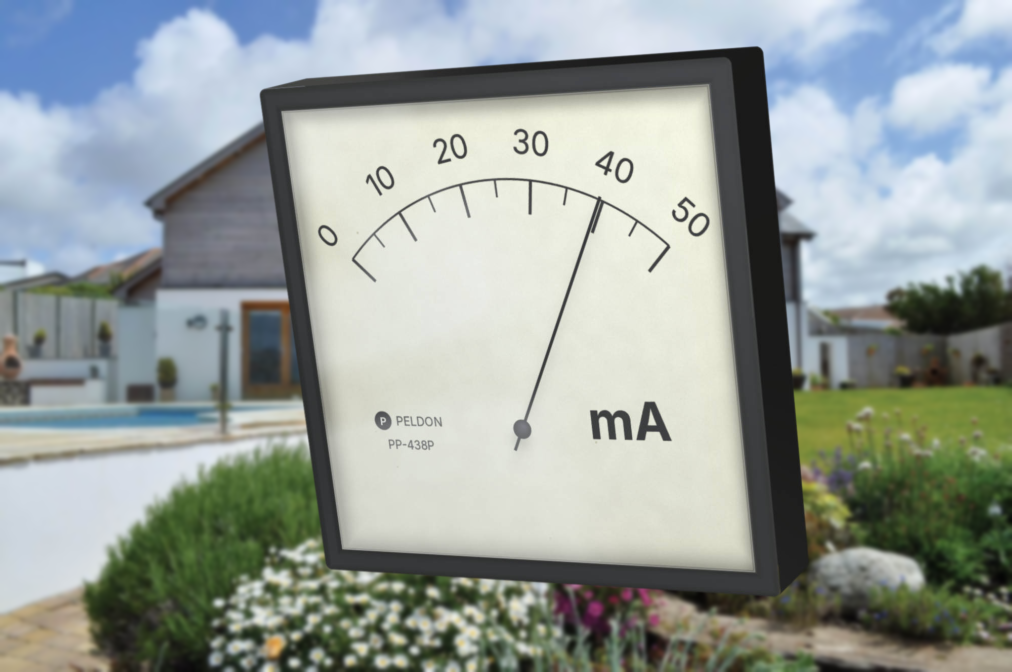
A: 40; mA
